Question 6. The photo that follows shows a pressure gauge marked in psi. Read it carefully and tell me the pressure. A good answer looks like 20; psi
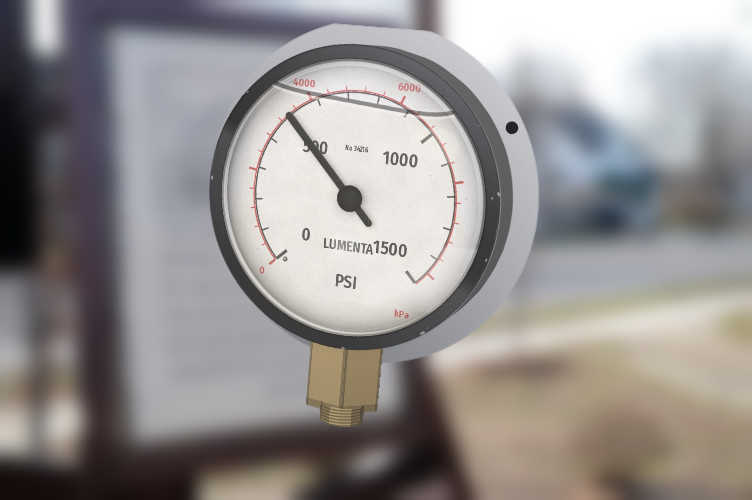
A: 500; psi
